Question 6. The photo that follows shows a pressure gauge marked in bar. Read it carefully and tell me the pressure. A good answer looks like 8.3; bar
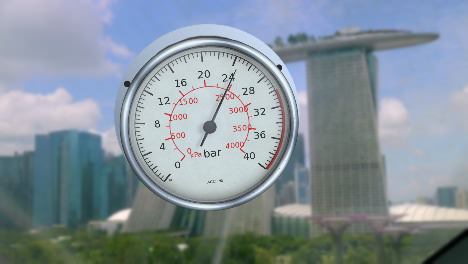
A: 24.5; bar
